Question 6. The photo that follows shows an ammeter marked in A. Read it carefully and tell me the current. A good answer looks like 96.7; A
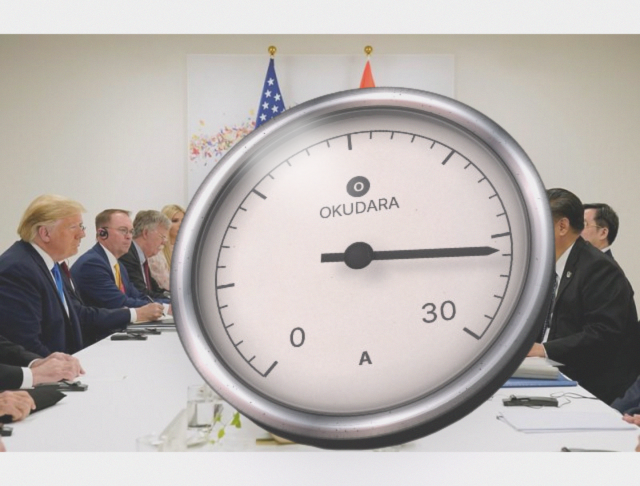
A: 26; A
